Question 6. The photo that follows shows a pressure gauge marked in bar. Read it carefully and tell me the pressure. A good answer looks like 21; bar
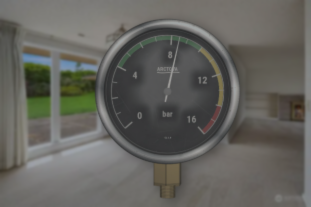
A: 8.5; bar
